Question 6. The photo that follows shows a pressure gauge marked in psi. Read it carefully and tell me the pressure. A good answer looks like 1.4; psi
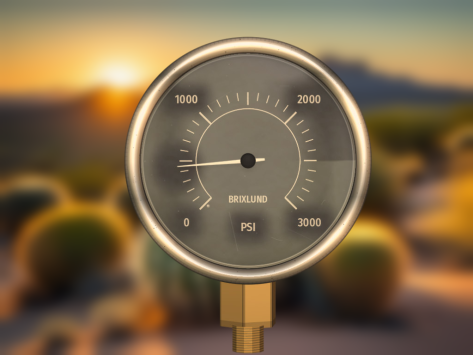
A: 450; psi
